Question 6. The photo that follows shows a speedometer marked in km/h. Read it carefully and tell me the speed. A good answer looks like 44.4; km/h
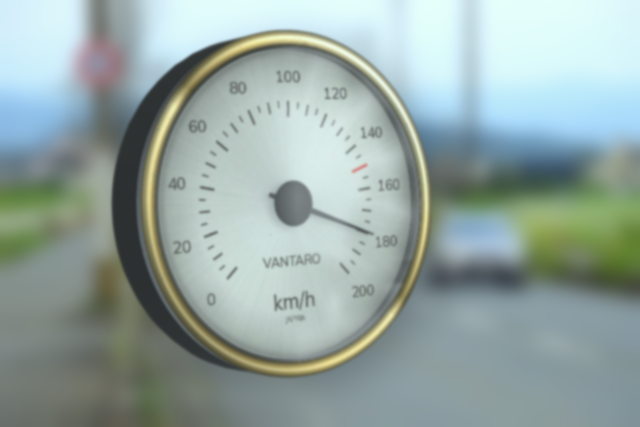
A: 180; km/h
